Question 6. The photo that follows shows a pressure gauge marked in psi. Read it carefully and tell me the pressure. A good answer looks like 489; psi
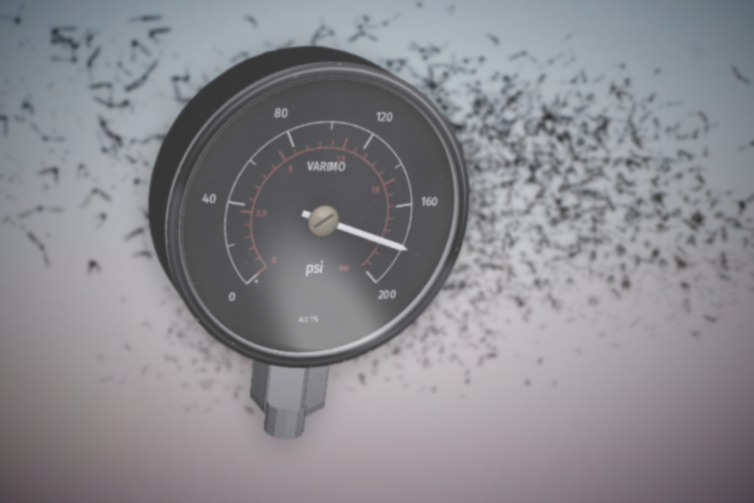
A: 180; psi
